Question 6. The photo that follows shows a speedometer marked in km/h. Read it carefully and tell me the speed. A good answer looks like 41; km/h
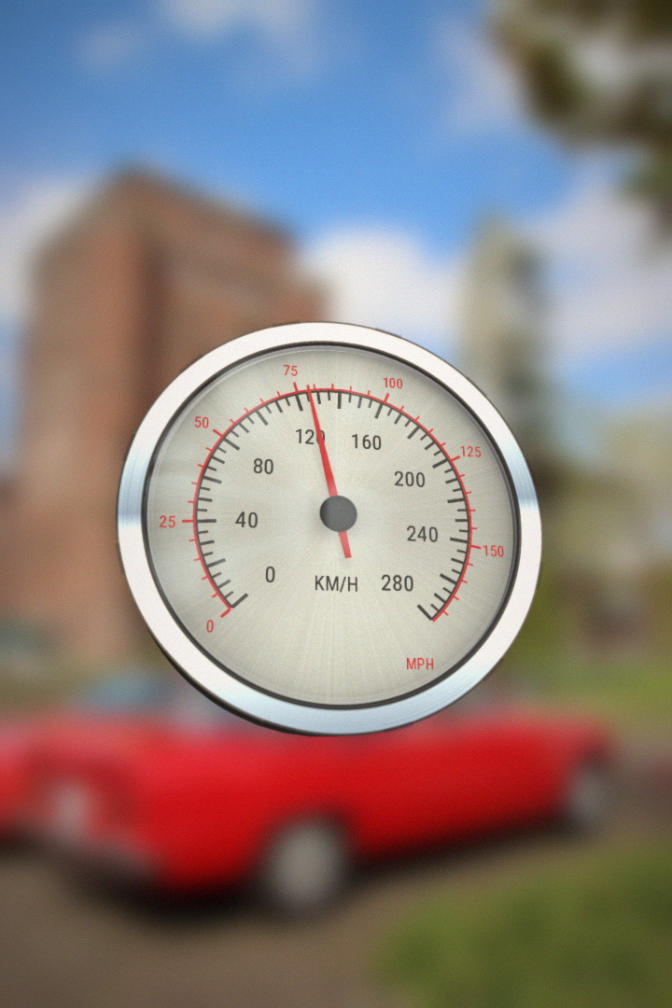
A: 125; km/h
